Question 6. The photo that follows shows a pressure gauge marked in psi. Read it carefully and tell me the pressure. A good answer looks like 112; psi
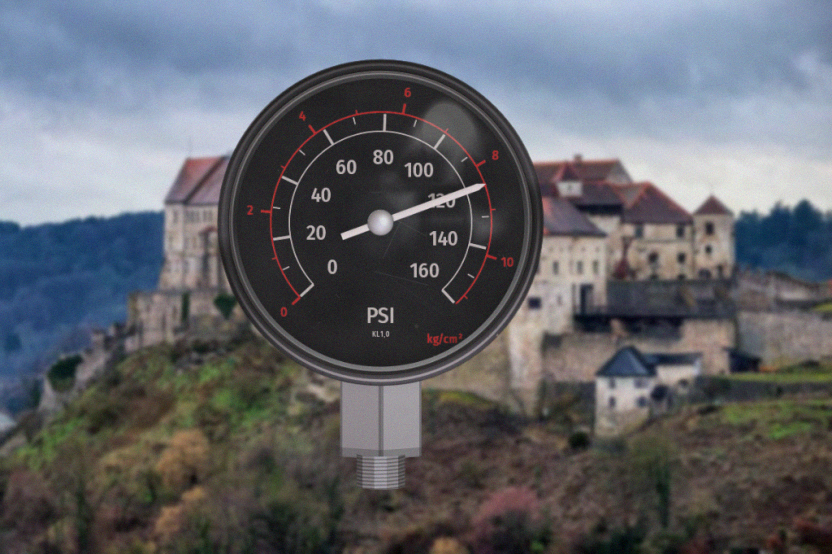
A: 120; psi
